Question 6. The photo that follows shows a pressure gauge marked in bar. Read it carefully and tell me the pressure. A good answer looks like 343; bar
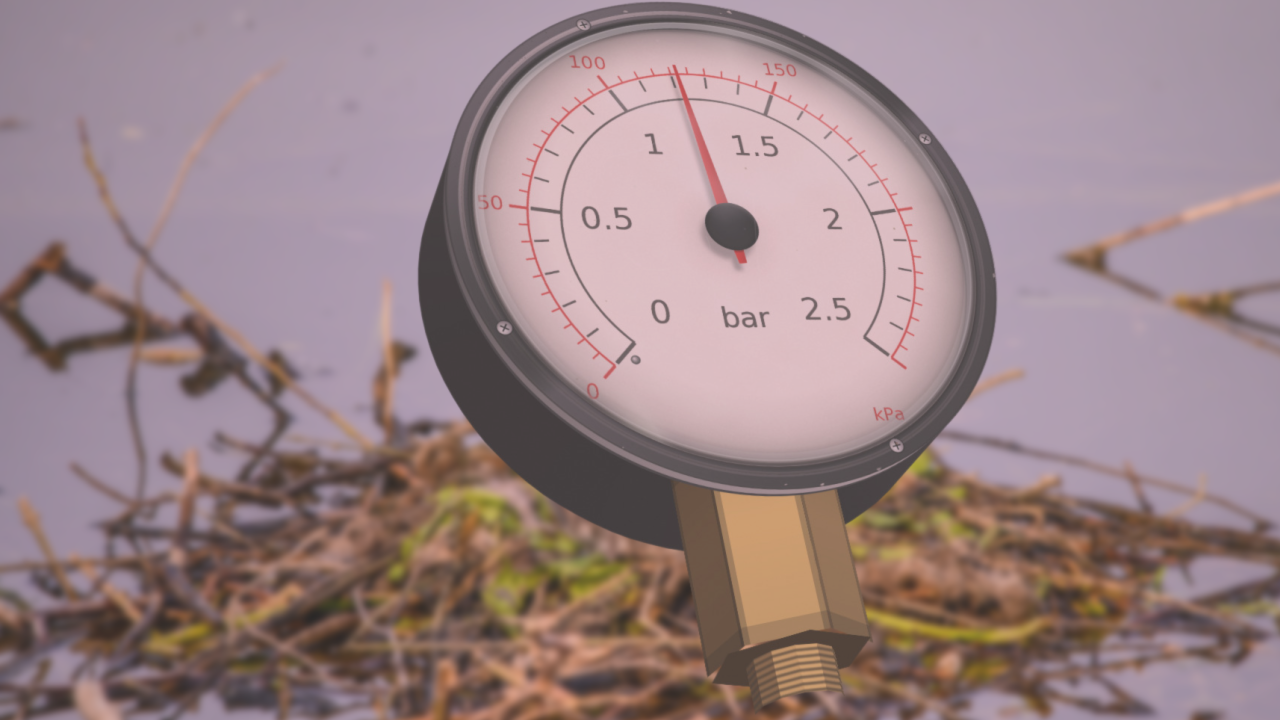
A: 1.2; bar
